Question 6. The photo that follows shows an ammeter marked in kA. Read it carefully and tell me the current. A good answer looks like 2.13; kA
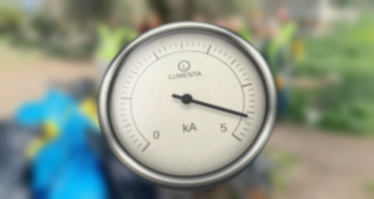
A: 4.6; kA
